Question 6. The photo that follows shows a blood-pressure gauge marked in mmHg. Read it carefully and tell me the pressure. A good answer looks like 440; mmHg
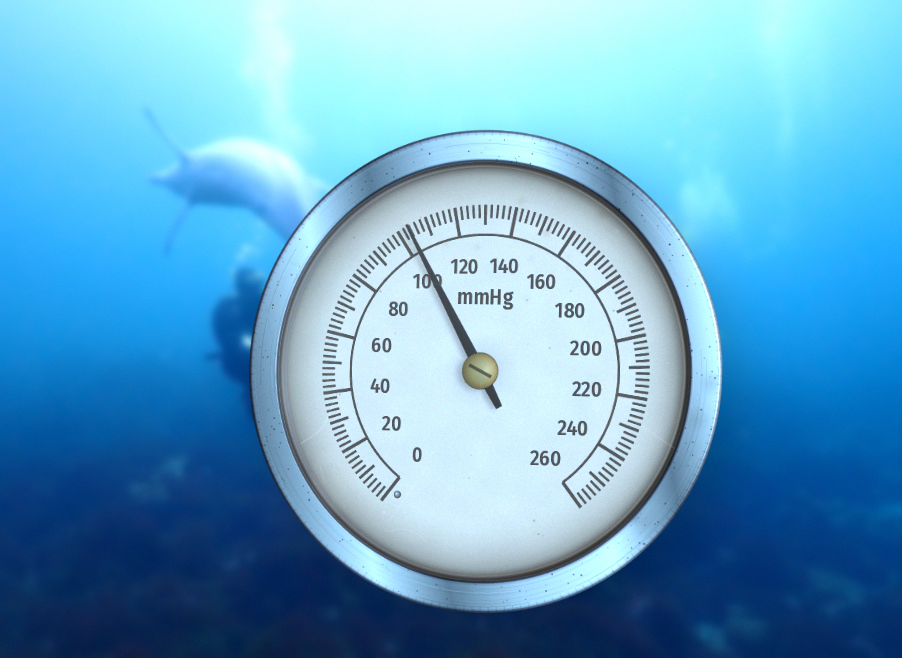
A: 104; mmHg
